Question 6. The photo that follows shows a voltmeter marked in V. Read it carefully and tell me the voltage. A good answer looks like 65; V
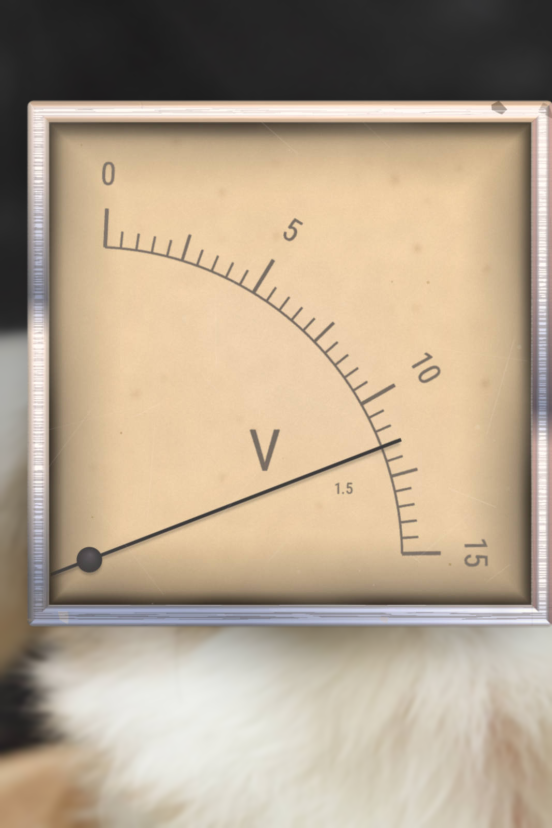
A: 11.5; V
